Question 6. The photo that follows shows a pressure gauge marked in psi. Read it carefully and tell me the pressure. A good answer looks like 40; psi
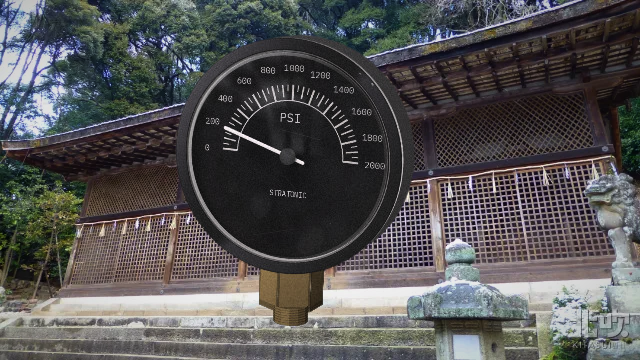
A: 200; psi
